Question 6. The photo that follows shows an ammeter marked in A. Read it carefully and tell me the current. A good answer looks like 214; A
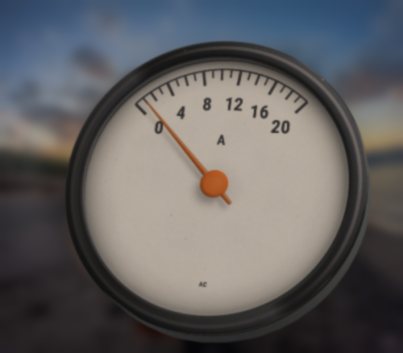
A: 1; A
